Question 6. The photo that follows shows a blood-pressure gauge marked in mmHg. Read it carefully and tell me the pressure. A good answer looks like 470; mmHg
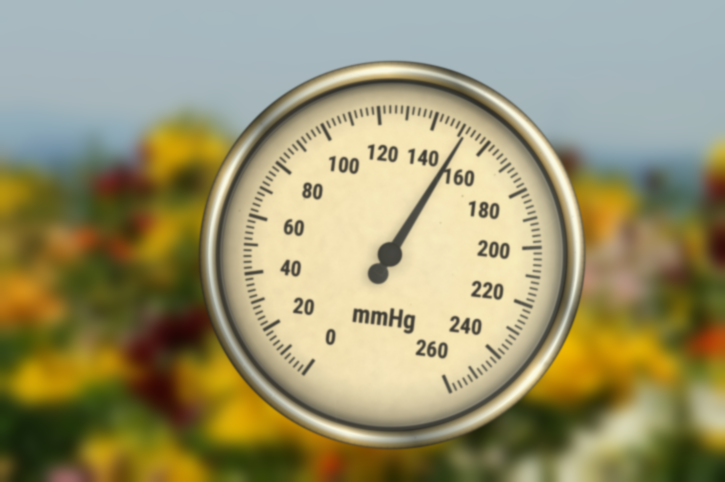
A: 152; mmHg
